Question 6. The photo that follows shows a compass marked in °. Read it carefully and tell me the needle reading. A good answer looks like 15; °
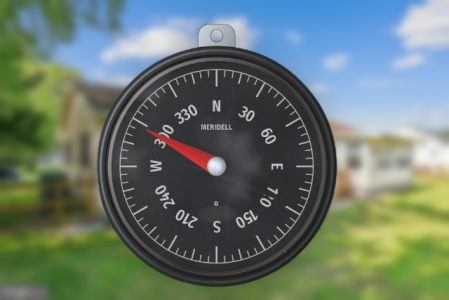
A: 297.5; °
